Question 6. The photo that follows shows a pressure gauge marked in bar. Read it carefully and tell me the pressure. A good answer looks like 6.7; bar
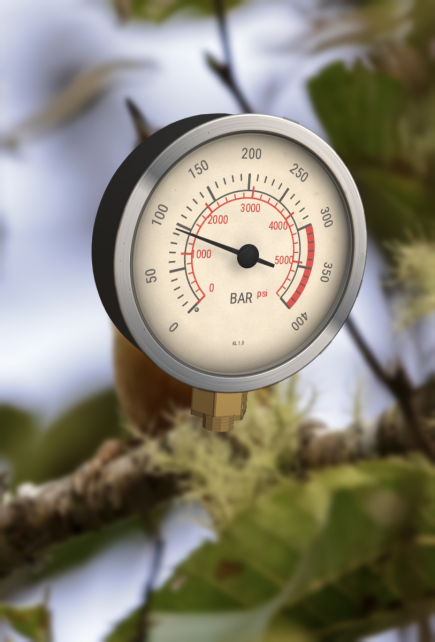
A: 95; bar
